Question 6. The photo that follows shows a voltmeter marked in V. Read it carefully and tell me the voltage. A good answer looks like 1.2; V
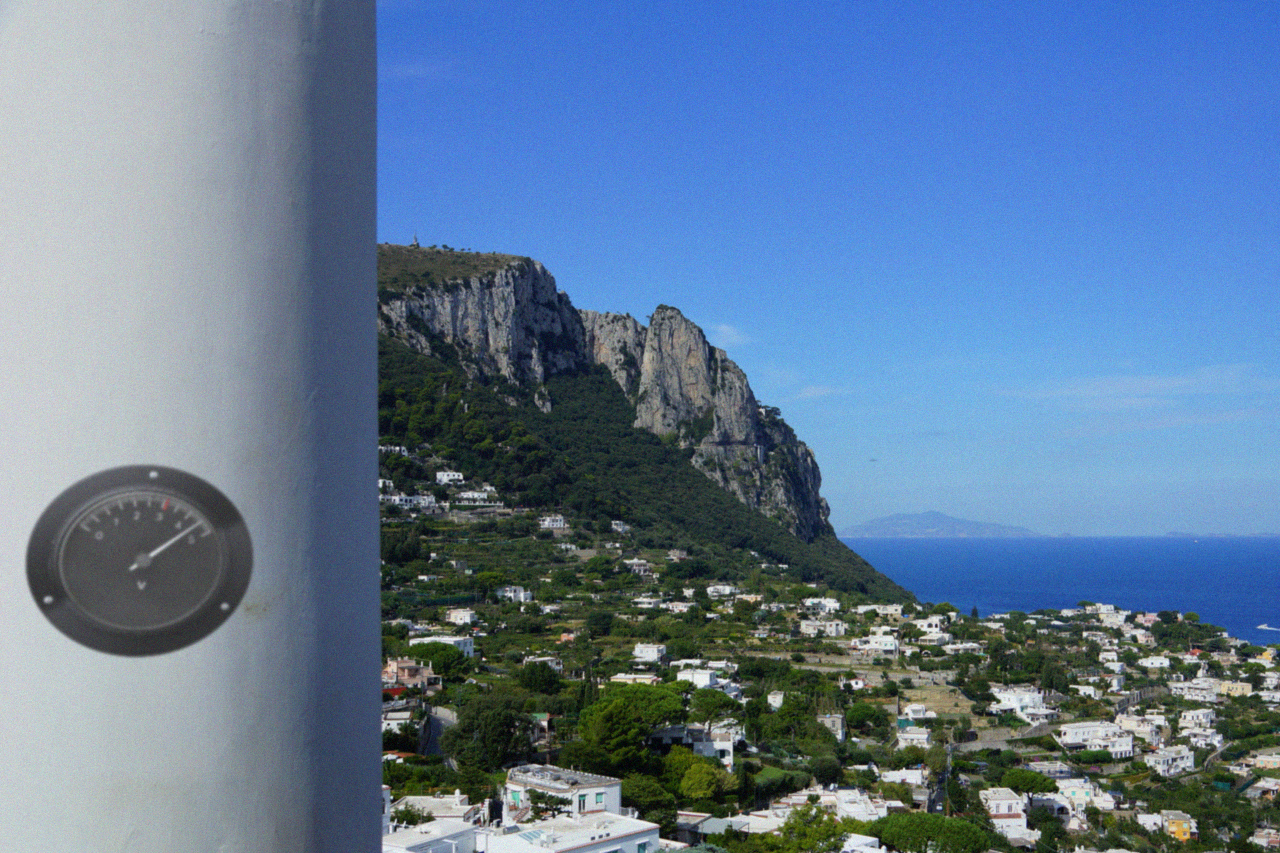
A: 4.5; V
